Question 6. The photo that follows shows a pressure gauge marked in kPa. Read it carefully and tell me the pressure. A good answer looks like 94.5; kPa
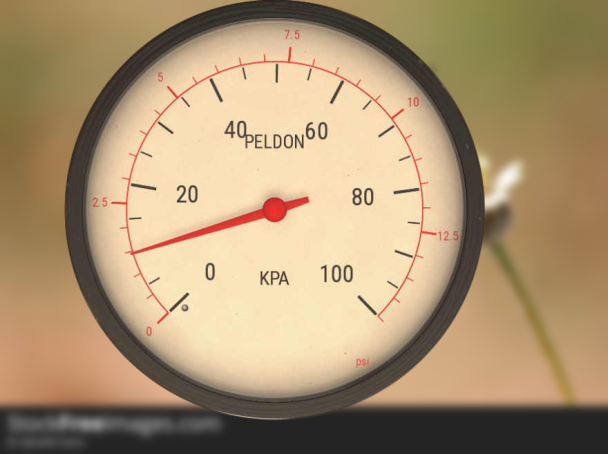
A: 10; kPa
